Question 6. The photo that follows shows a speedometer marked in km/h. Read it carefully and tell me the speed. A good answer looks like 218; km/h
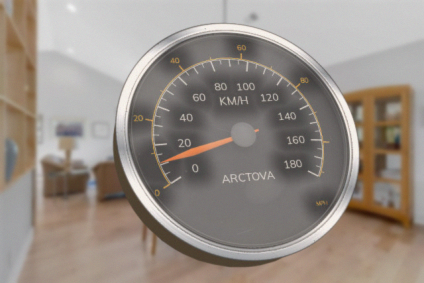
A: 10; km/h
